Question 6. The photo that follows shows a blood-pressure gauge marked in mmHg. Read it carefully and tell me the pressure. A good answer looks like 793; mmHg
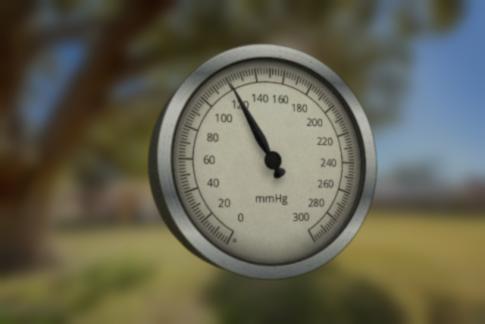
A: 120; mmHg
